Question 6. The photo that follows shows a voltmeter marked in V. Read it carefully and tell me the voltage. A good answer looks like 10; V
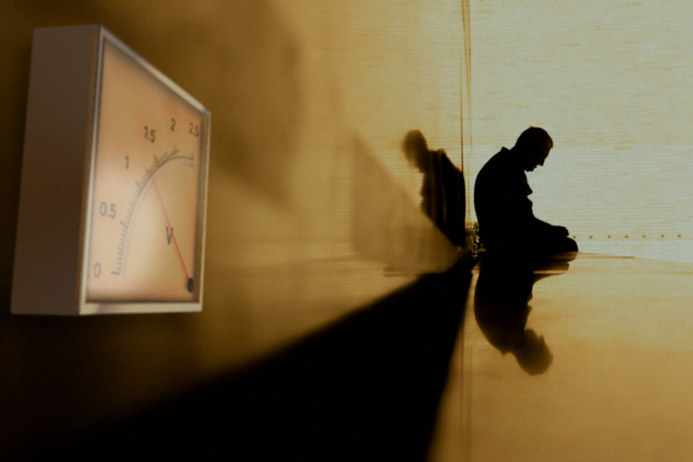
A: 1.25; V
